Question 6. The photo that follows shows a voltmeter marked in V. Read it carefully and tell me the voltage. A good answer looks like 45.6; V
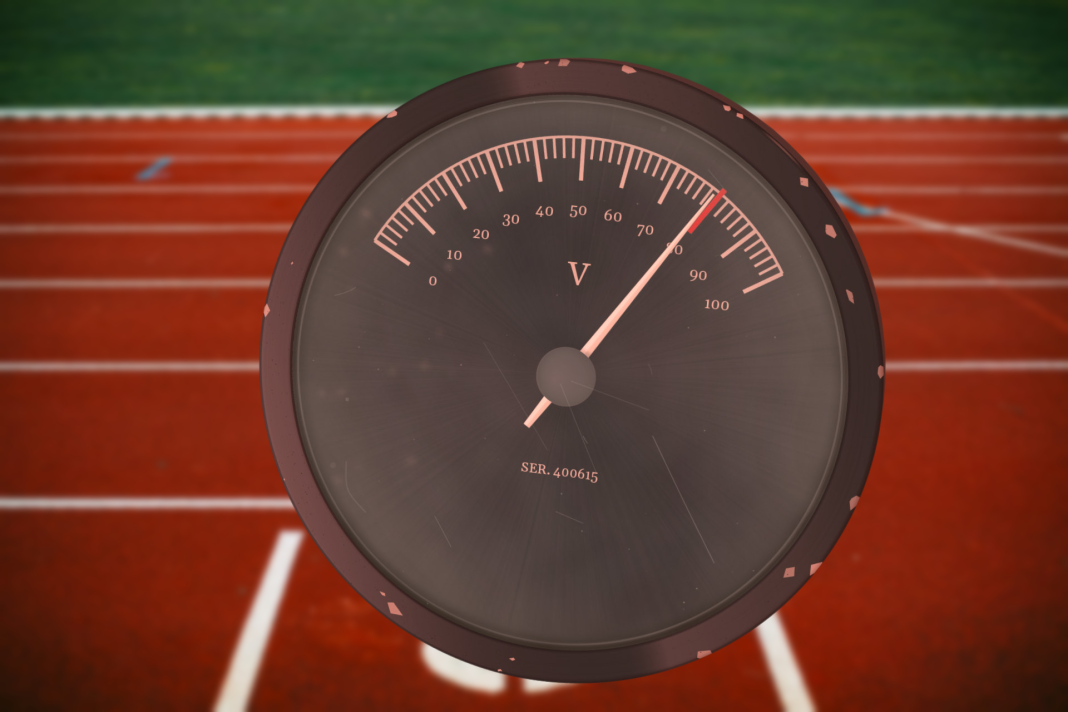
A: 79; V
